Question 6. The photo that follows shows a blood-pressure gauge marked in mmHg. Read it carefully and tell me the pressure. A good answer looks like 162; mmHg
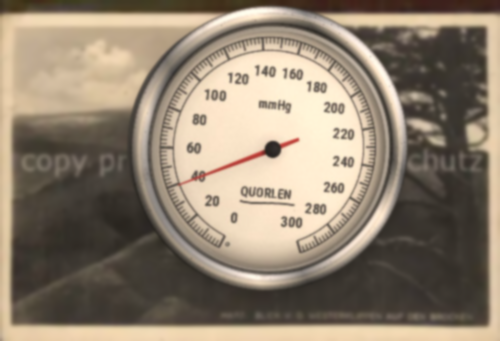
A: 40; mmHg
